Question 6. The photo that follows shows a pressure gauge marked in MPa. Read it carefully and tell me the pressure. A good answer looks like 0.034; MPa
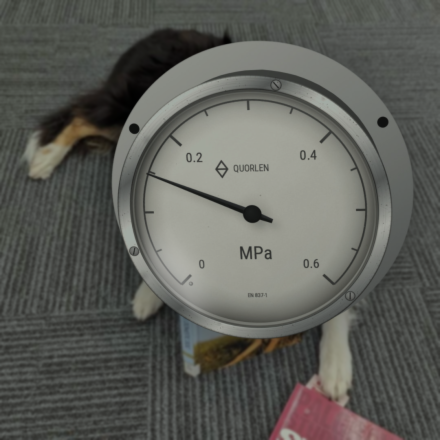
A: 0.15; MPa
